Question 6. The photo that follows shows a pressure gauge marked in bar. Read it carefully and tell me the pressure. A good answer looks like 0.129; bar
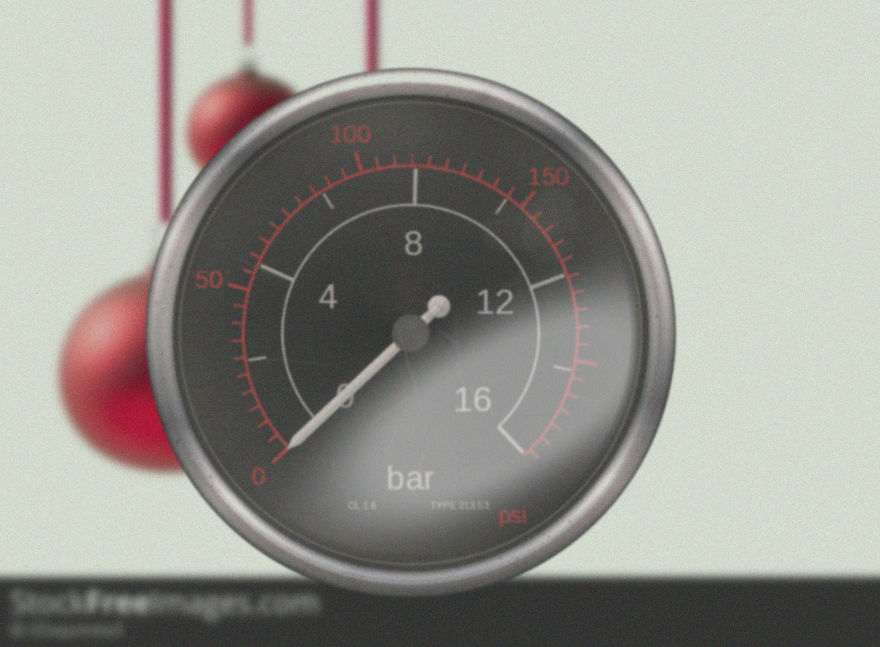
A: 0; bar
